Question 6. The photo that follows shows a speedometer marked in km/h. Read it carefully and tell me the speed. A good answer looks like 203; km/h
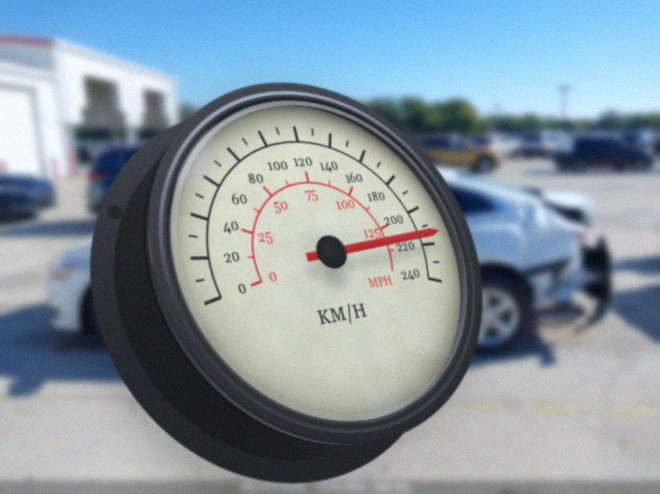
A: 215; km/h
